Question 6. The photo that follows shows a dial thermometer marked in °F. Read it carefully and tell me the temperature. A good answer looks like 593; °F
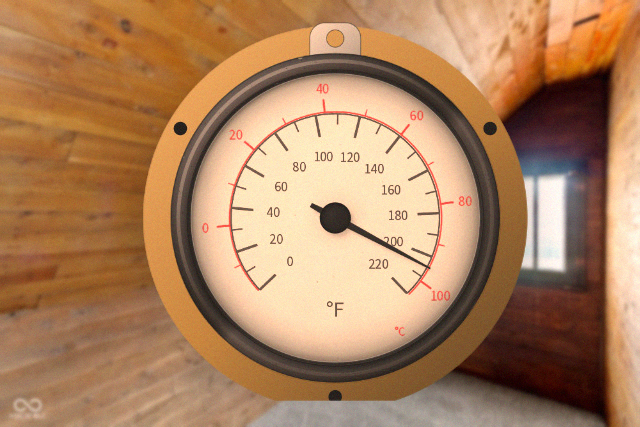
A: 205; °F
